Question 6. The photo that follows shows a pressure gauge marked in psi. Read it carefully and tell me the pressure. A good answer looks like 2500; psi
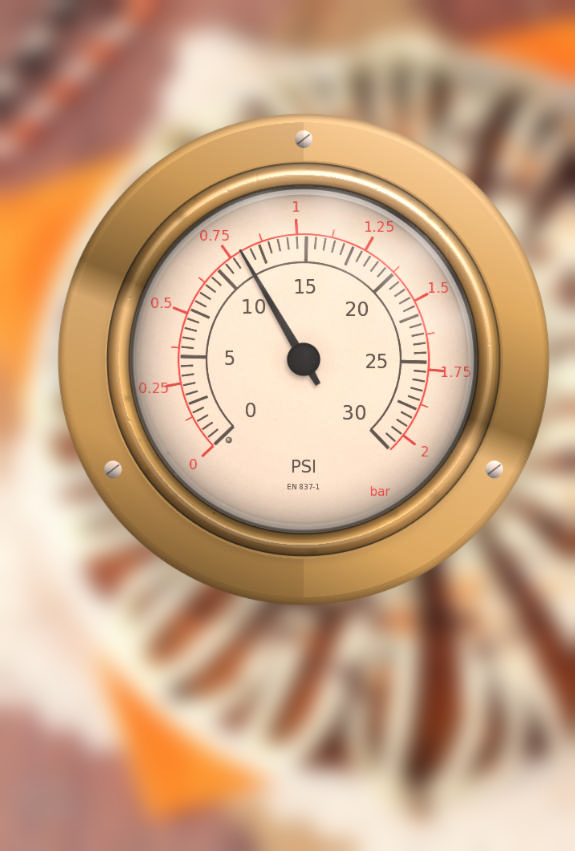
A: 11.5; psi
